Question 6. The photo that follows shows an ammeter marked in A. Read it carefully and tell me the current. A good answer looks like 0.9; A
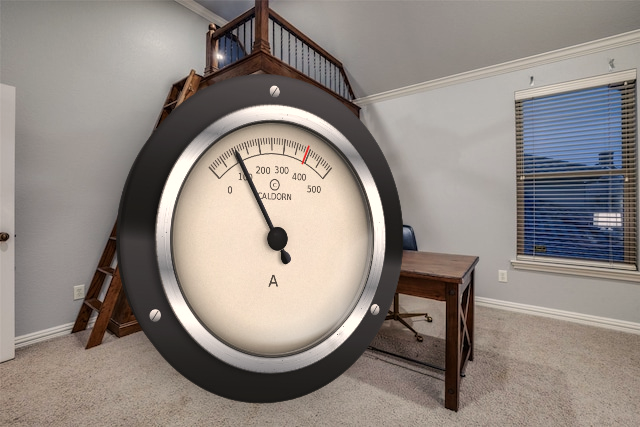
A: 100; A
